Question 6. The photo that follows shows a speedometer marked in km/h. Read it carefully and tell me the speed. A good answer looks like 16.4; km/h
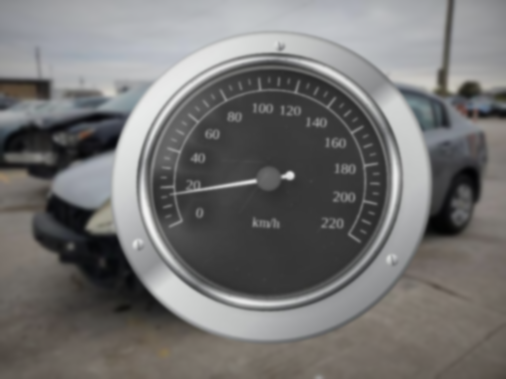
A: 15; km/h
